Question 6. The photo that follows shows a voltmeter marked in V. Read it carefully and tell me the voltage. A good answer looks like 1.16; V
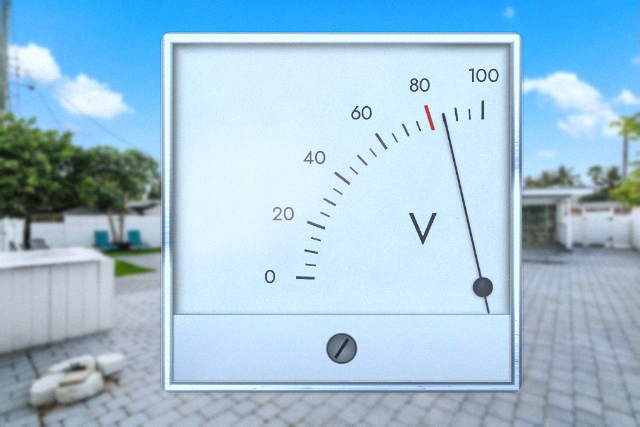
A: 85; V
